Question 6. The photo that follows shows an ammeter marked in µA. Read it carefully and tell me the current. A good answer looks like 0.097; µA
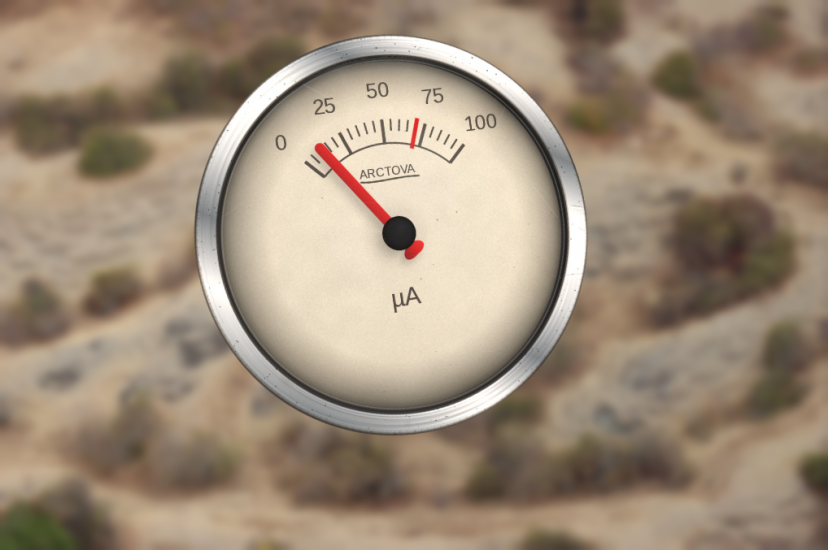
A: 10; µA
